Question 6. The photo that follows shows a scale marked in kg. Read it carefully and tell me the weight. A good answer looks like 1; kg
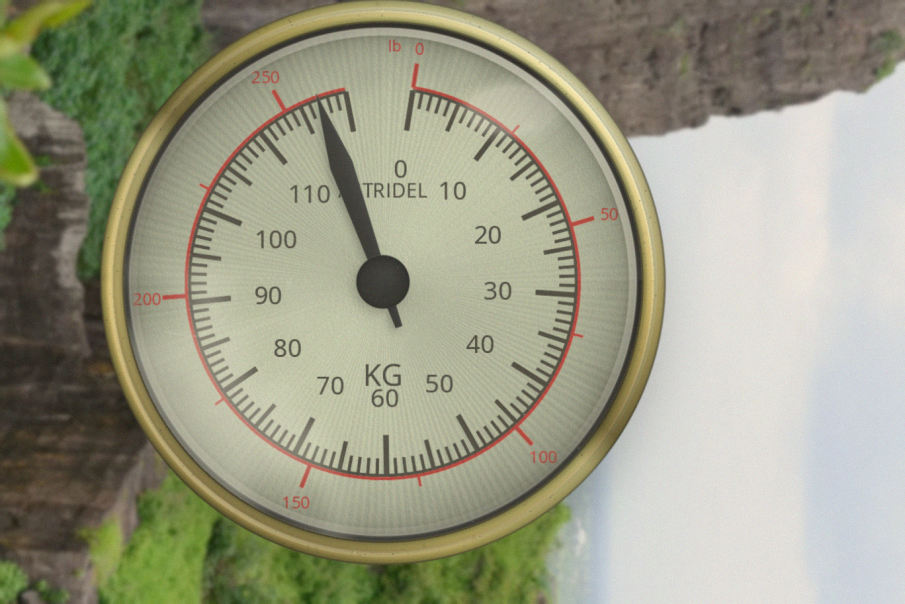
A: 117; kg
